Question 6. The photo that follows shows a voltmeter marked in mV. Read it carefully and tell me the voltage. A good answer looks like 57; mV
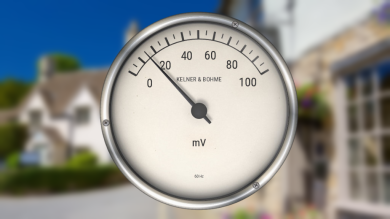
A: 15; mV
